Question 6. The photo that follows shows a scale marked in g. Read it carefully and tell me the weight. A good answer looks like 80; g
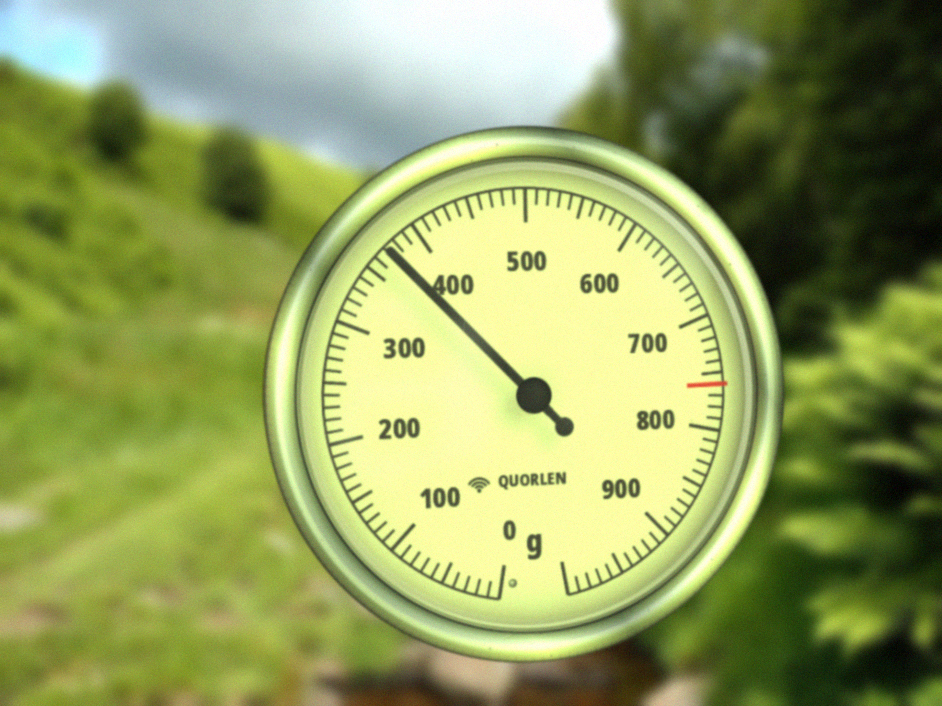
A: 370; g
